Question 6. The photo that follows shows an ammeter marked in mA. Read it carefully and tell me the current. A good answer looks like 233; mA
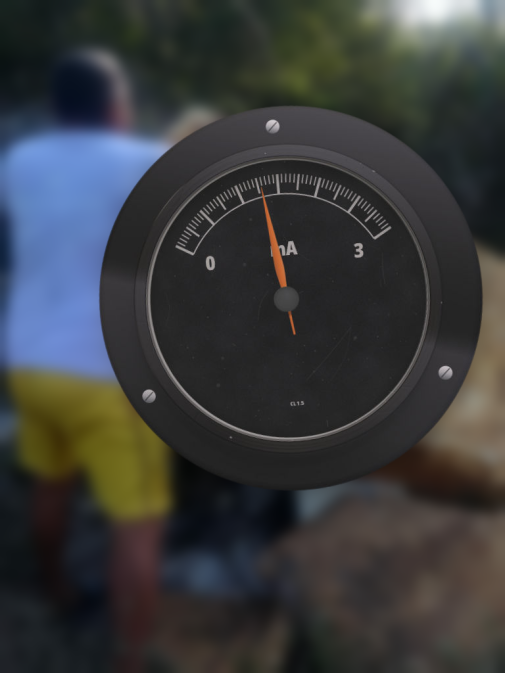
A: 1.3; mA
